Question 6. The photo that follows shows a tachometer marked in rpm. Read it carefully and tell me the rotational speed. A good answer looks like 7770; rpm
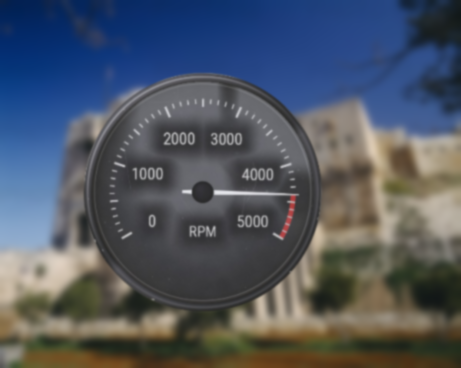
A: 4400; rpm
